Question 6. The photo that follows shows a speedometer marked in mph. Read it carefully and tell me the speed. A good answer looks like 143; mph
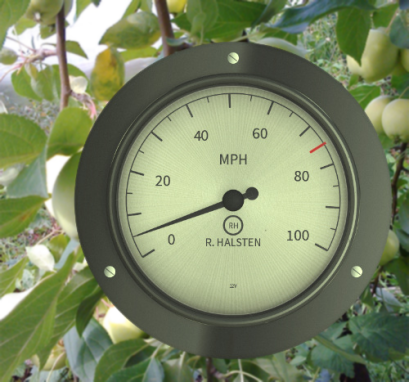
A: 5; mph
